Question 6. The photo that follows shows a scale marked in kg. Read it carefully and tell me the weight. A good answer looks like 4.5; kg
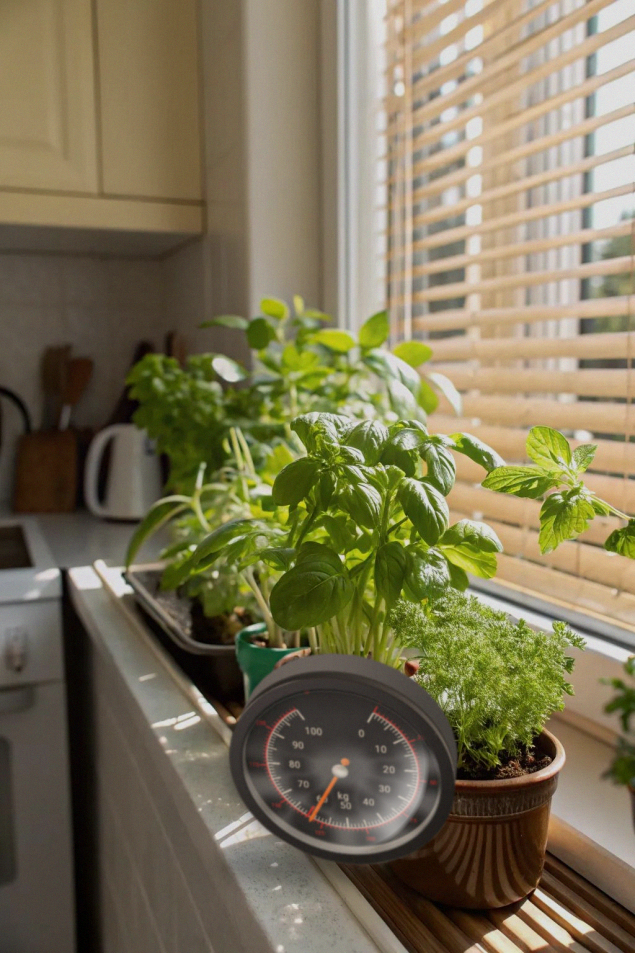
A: 60; kg
